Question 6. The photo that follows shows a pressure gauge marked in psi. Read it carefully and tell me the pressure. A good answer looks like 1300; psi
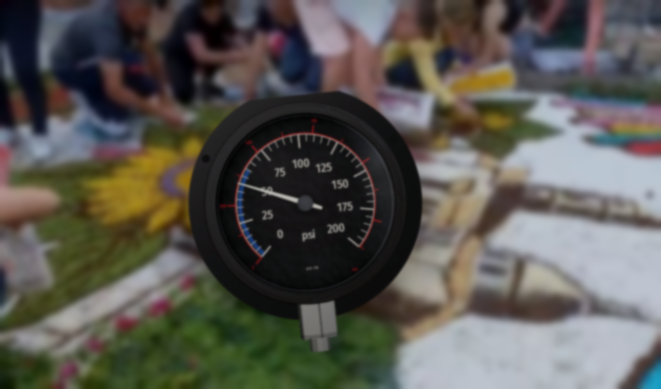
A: 50; psi
